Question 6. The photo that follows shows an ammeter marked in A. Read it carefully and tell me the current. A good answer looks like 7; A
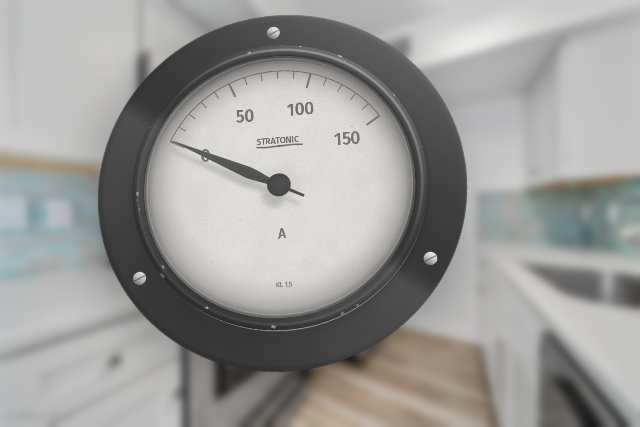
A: 0; A
